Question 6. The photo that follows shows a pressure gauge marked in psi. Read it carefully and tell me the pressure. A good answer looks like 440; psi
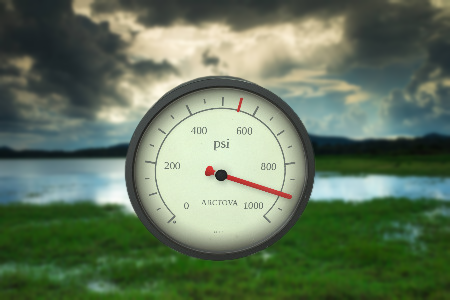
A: 900; psi
